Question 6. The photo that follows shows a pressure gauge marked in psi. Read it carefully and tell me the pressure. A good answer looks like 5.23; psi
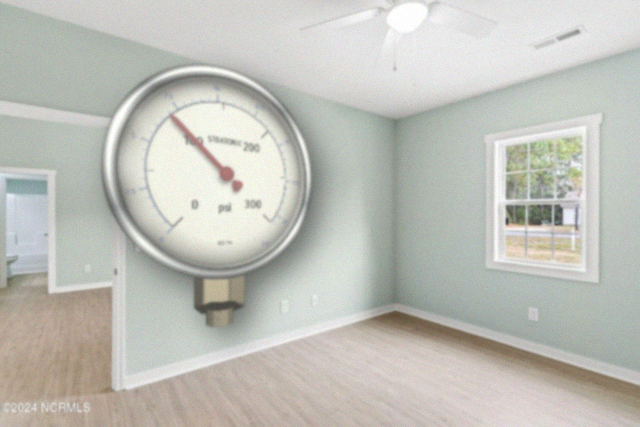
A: 100; psi
